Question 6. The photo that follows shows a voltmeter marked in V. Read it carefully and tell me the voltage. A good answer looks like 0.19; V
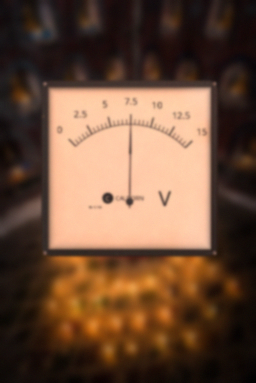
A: 7.5; V
